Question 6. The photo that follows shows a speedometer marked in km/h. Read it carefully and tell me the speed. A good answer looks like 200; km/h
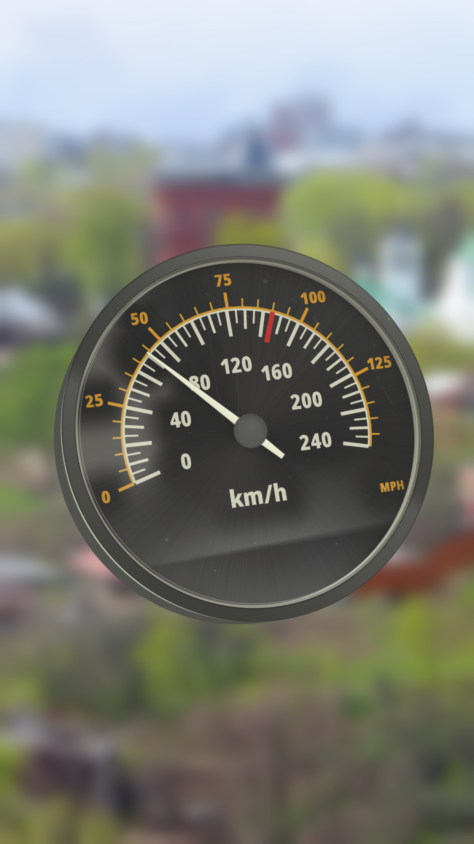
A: 70; km/h
